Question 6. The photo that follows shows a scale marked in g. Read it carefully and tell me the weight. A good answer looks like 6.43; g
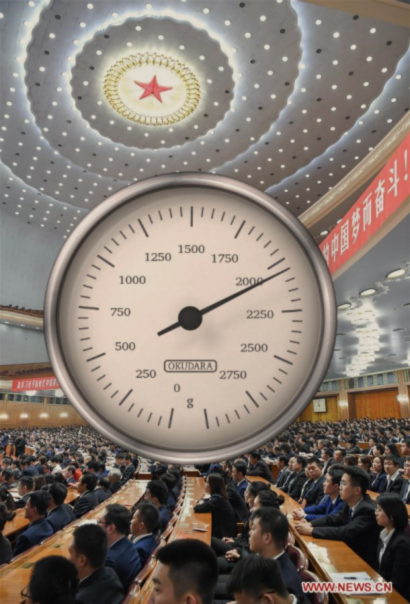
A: 2050; g
